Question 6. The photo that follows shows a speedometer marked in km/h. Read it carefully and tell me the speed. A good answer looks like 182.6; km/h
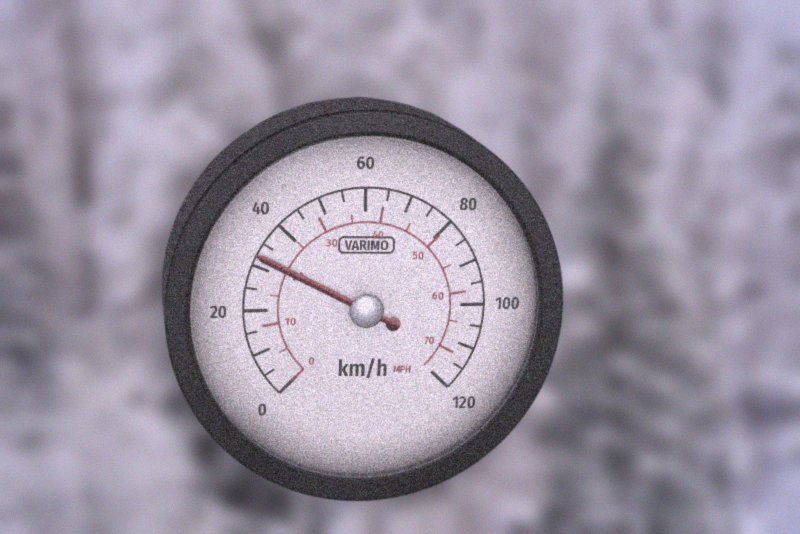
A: 32.5; km/h
